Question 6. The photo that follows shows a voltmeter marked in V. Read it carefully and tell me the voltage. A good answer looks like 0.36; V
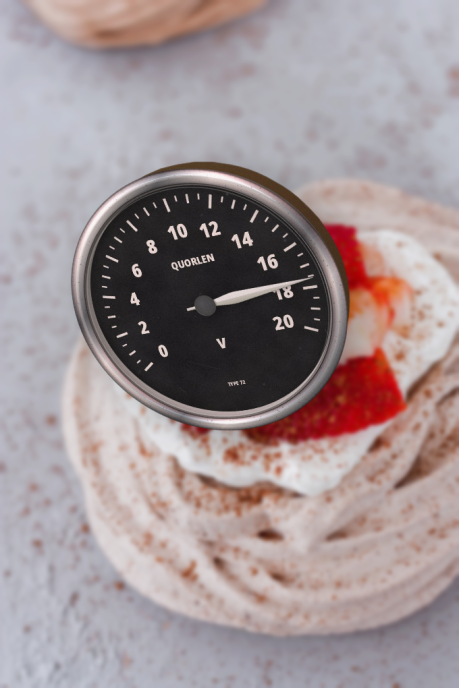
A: 17.5; V
